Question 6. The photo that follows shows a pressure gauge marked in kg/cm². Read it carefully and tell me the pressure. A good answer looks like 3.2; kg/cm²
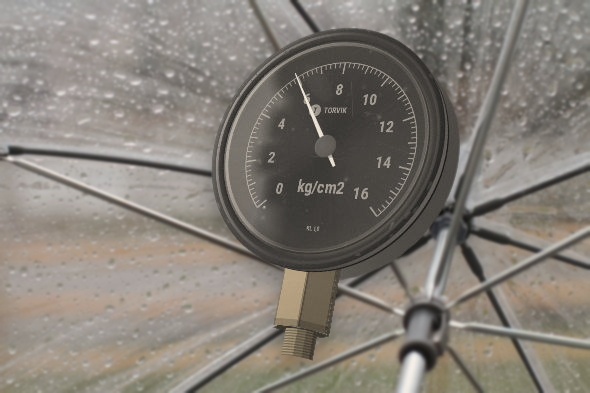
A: 6; kg/cm²
